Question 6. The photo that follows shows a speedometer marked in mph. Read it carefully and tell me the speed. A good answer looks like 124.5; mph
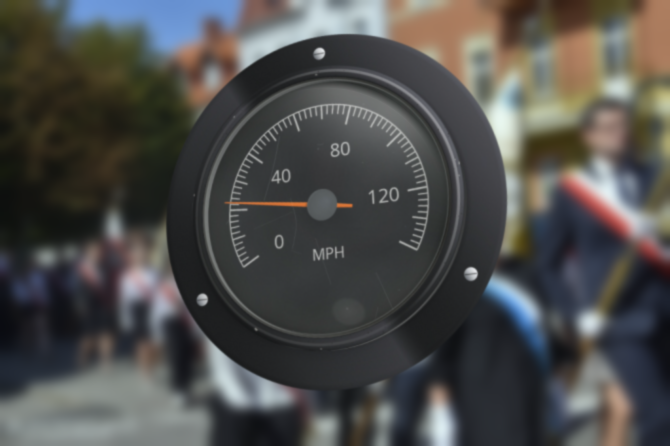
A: 22; mph
